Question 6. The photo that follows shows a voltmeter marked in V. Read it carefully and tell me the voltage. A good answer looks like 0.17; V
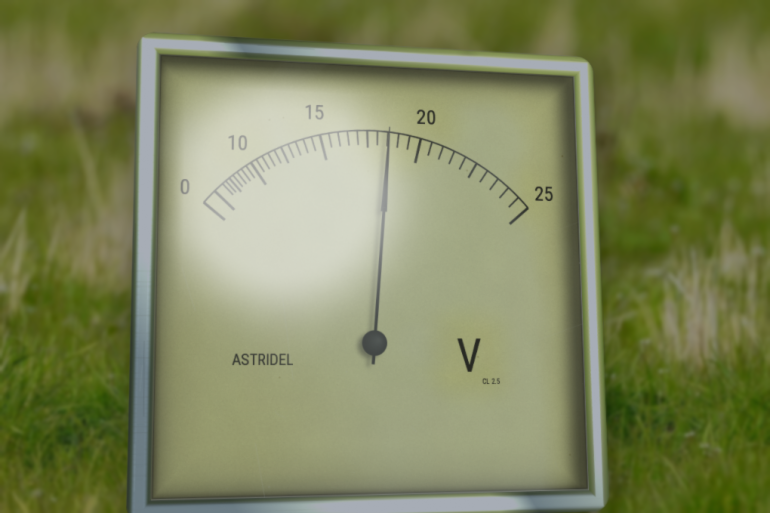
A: 18.5; V
